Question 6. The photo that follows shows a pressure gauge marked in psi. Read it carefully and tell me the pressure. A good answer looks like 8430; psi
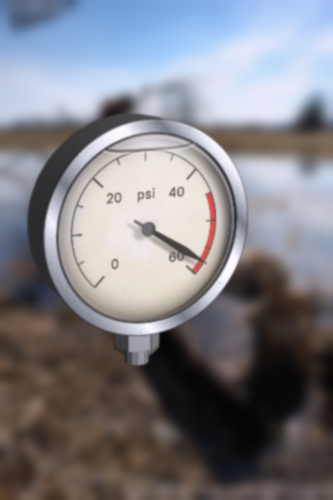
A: 57.5; psi
